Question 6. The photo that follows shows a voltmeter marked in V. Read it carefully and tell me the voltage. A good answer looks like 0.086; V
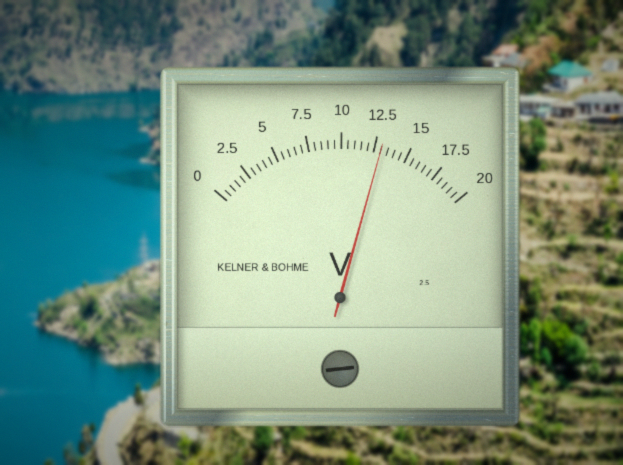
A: 13; V
